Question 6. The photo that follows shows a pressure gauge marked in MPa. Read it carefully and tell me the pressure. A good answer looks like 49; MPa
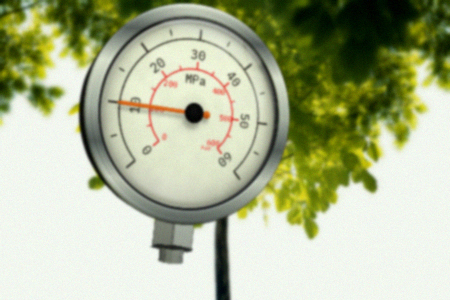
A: 10; MPa
